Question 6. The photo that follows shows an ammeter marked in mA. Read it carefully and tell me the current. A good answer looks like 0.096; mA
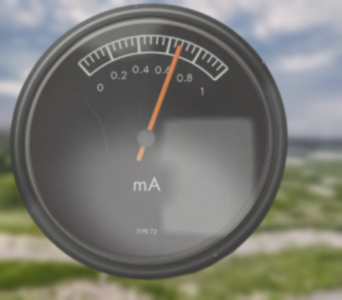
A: 0.68; mA
